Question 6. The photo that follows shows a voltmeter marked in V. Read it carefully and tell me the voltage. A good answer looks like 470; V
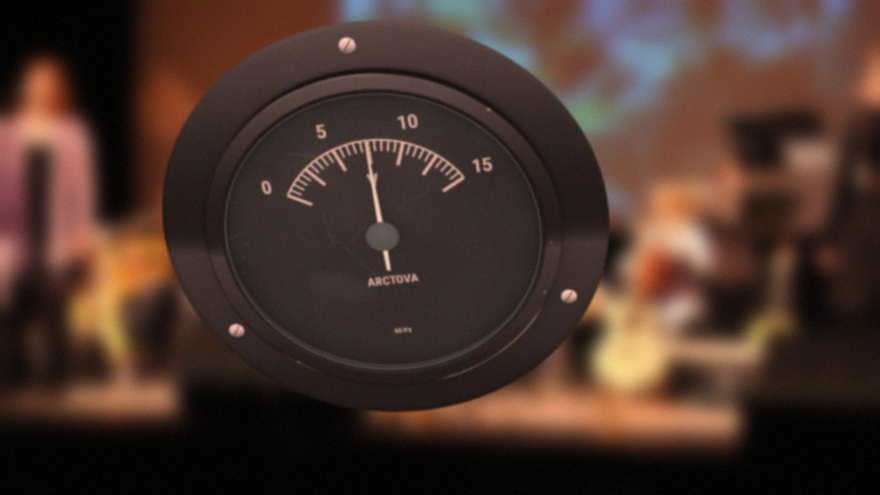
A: 7.5; V
